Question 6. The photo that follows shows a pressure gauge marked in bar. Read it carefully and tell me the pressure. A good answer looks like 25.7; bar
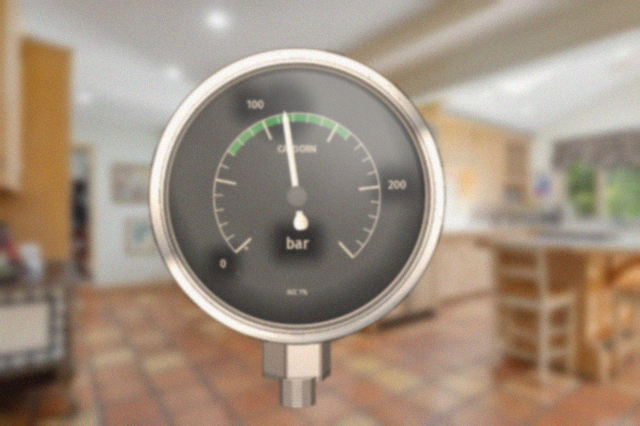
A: 115; bar
